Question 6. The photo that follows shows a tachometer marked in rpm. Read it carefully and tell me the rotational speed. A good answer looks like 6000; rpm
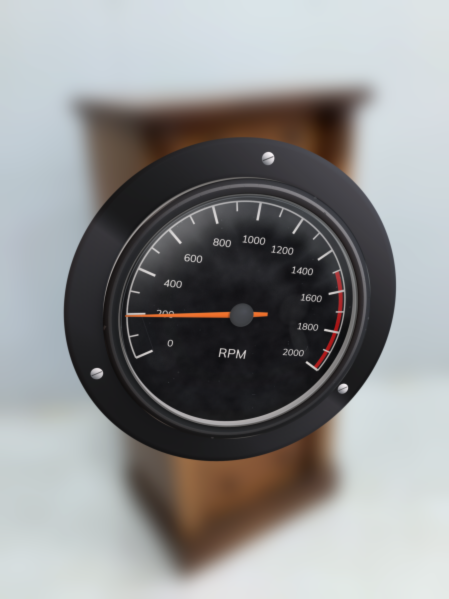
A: 200; rpm
